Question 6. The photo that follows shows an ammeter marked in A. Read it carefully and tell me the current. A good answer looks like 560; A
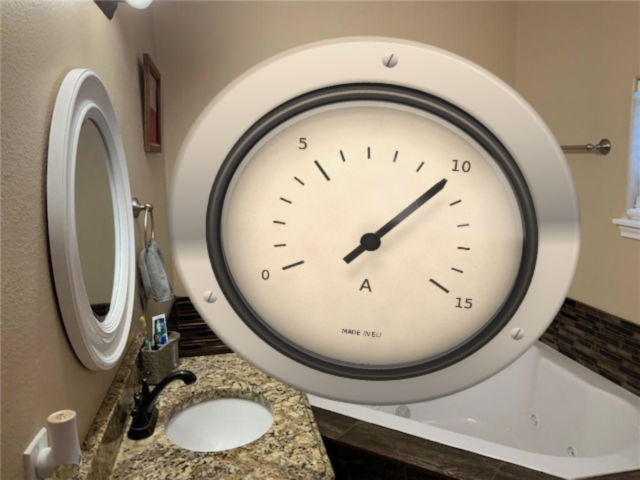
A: 10; A
